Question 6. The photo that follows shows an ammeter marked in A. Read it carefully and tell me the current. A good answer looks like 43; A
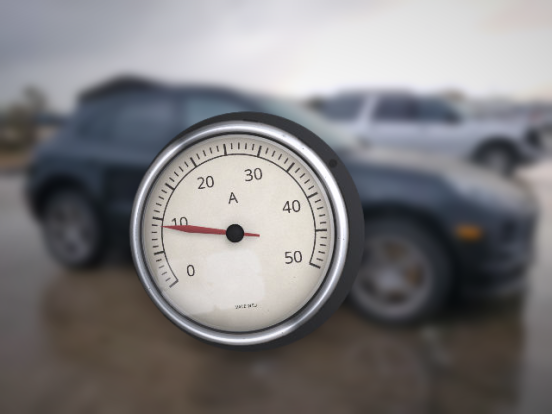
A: 9; A
